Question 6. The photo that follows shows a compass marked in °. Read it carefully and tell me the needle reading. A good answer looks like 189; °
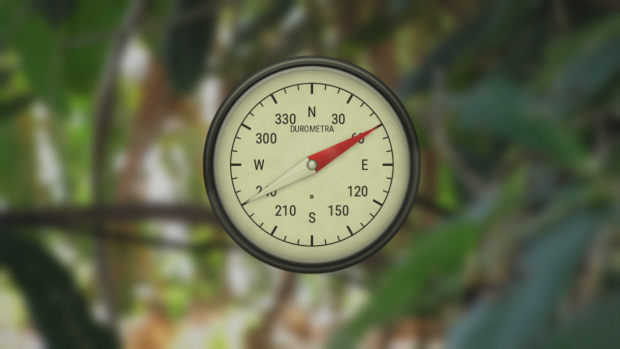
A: 60; °
